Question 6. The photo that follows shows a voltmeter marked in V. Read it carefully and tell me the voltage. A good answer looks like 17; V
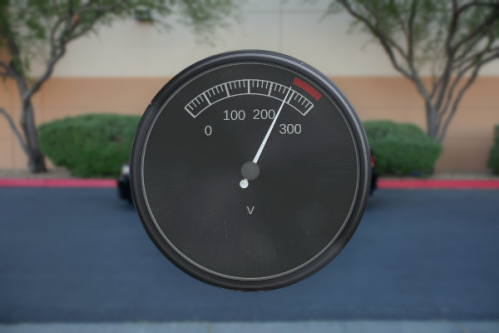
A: 240; V
